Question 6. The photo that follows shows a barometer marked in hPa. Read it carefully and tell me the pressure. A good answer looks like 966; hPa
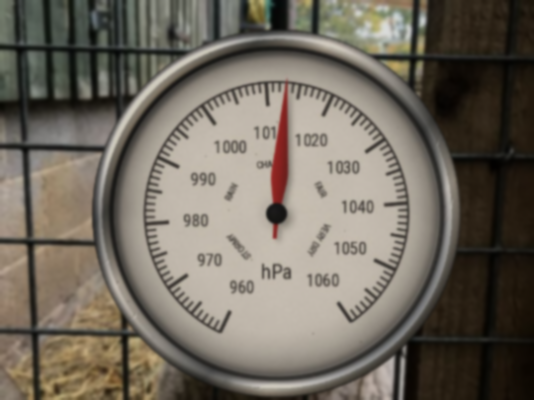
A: 1013; hPa
